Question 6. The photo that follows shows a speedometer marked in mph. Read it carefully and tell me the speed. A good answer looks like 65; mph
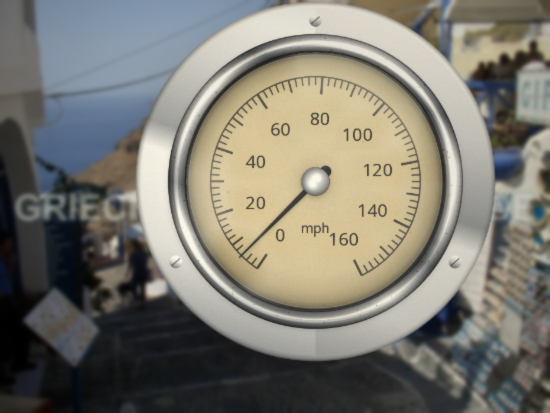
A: 6; mph
